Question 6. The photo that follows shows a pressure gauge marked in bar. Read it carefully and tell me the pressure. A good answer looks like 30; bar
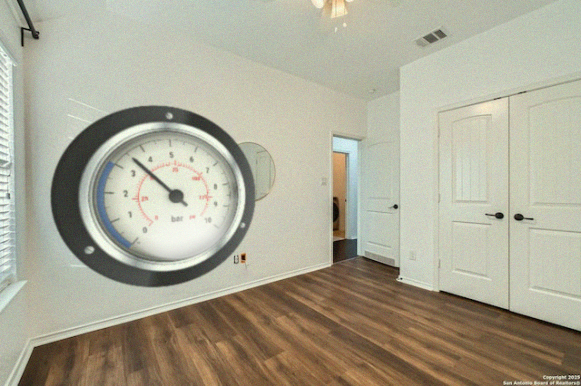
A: 3.5; bar
